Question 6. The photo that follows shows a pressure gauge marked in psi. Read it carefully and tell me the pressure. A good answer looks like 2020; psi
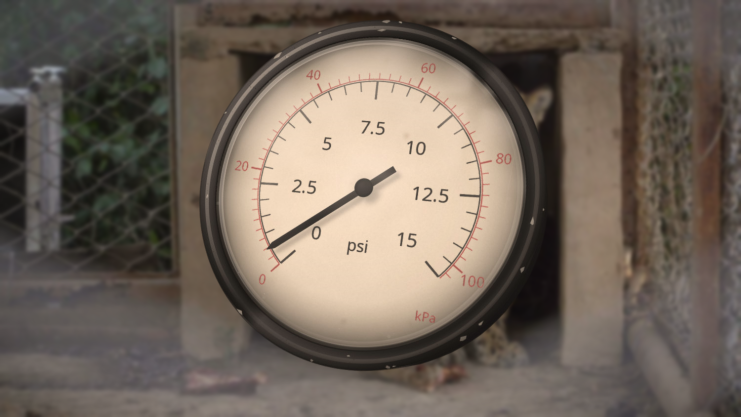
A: 0.5; psi
